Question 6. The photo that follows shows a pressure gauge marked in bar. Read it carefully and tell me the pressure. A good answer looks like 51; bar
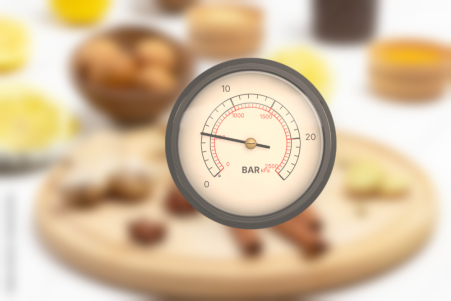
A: 5; bar
